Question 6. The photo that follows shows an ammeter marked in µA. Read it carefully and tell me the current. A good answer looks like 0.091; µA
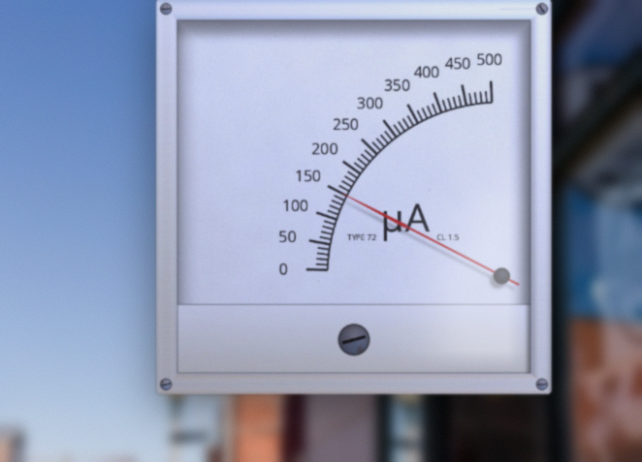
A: 150; µA
